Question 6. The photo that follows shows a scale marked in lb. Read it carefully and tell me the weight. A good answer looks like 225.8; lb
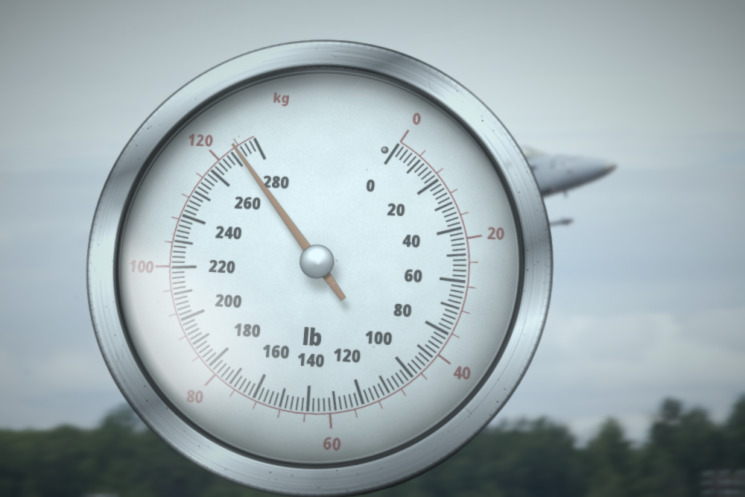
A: 272; lb
